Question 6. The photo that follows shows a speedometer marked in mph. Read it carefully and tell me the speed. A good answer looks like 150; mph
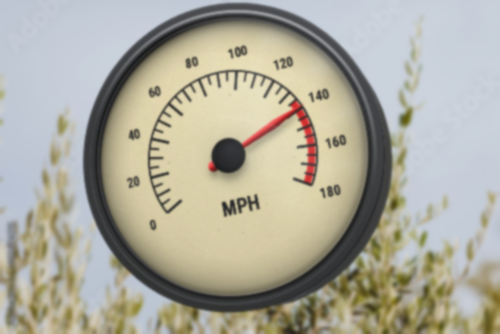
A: 140; mph
